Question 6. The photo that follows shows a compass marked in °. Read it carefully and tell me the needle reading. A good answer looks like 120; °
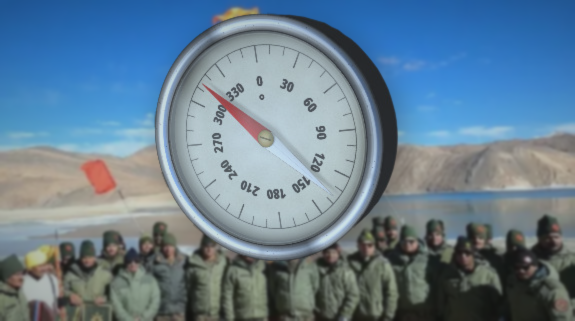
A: 315; °
